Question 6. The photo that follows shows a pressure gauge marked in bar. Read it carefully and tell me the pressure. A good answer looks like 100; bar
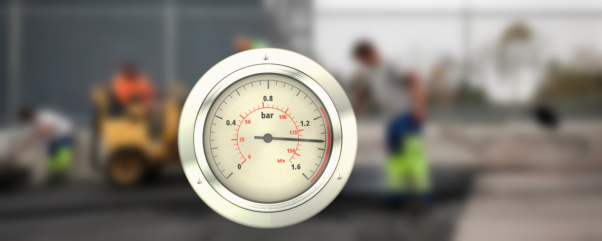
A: 1.35; bar
